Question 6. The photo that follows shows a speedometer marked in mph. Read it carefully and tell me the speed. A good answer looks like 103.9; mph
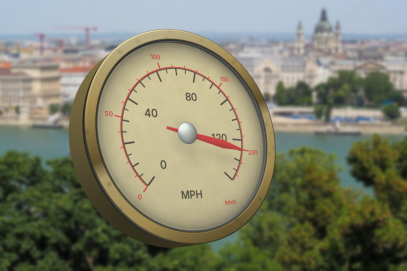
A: 125; mph
